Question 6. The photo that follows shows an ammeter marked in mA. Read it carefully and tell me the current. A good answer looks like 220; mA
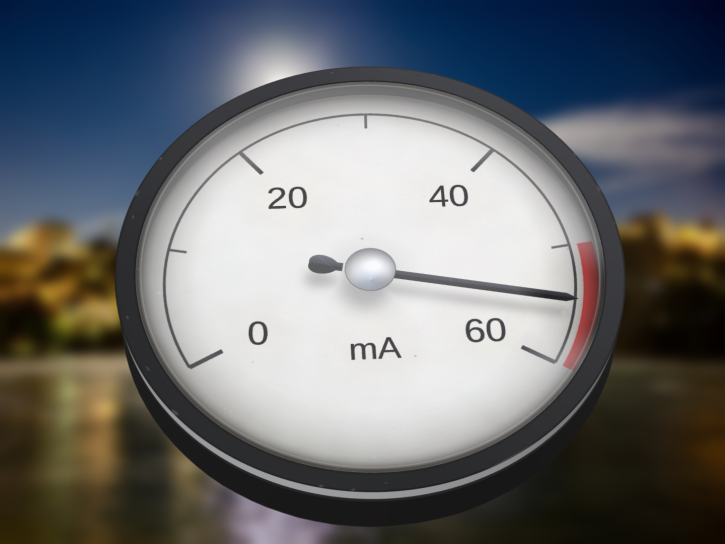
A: 55; mA
